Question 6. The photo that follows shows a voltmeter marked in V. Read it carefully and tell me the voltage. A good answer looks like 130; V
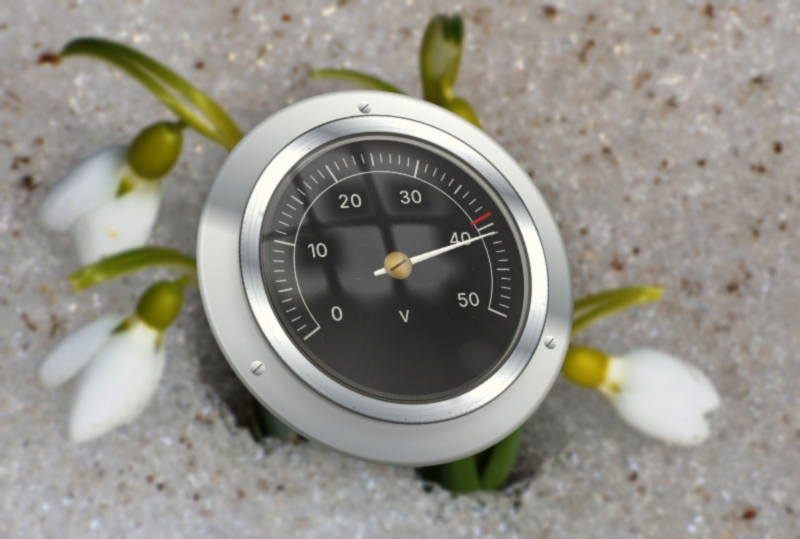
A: 41; V
